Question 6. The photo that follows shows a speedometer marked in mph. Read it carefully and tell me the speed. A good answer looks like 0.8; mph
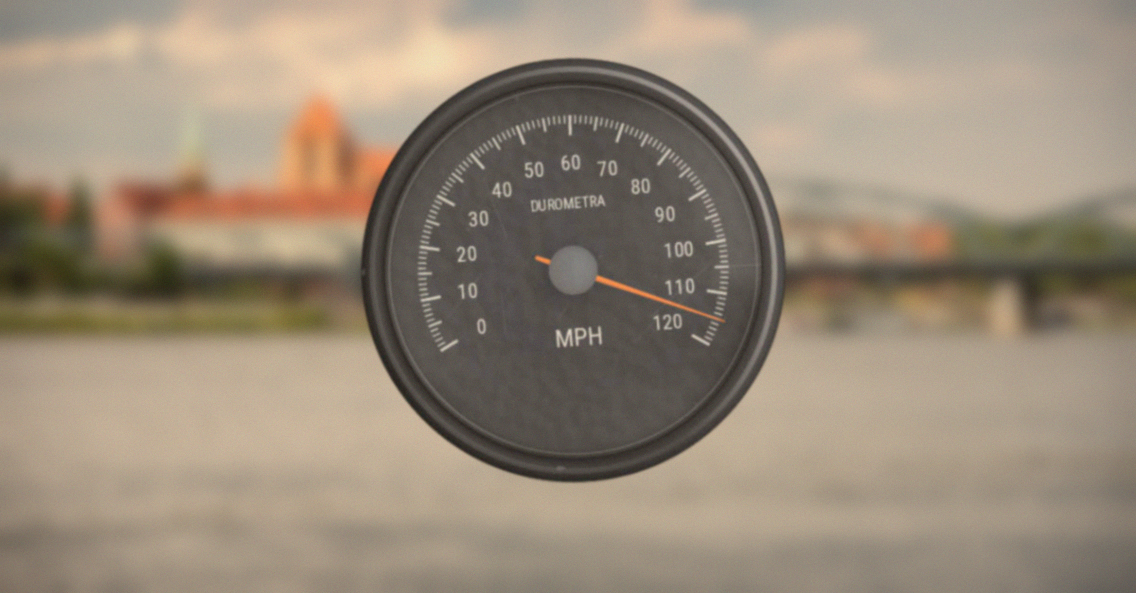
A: 115; mph
